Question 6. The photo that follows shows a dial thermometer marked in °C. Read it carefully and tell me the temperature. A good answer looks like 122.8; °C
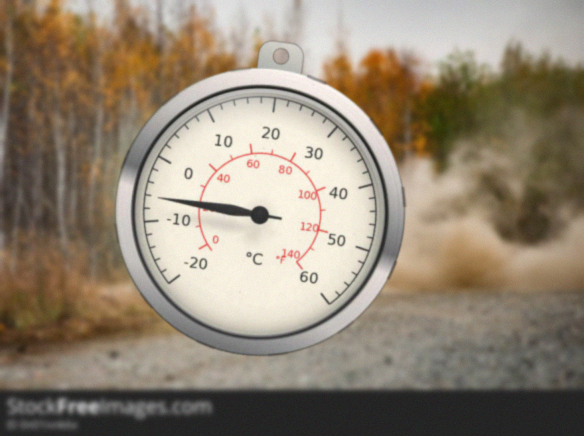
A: -6; °C
